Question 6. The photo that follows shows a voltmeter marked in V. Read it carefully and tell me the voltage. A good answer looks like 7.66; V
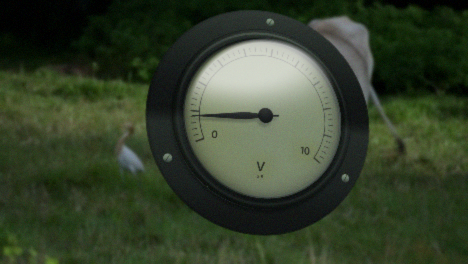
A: 0.8; V
